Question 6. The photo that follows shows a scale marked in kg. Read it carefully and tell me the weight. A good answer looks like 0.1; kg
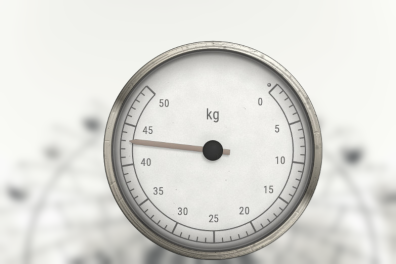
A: 43; kg
